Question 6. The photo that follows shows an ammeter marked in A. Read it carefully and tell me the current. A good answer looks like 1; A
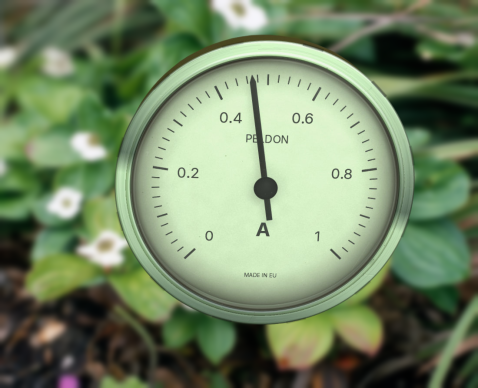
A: 0.47; A
